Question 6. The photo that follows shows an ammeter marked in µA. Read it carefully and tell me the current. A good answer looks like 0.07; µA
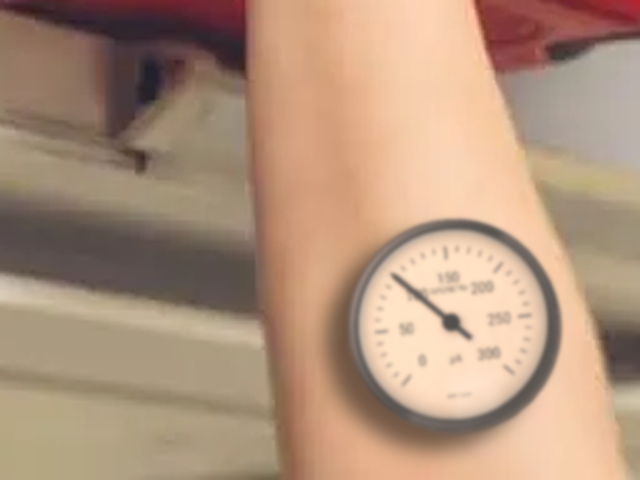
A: 100; µA
